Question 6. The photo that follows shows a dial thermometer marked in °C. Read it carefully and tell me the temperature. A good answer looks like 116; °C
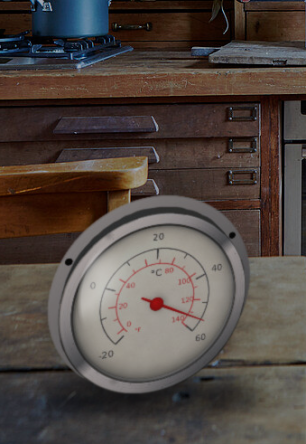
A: 55; °C
